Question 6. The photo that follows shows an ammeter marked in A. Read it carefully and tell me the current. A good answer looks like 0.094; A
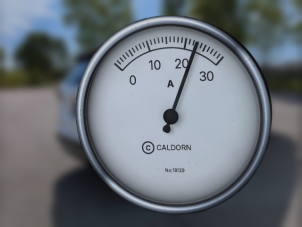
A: 23; A
